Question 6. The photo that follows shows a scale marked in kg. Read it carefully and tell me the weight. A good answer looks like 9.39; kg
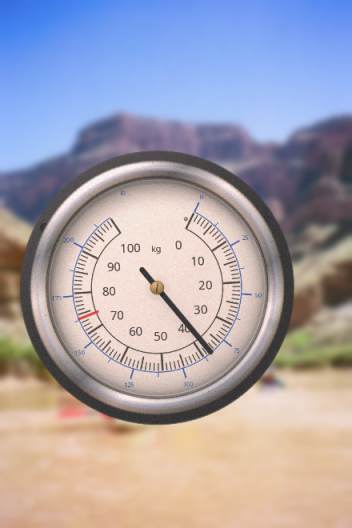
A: 38; kg
